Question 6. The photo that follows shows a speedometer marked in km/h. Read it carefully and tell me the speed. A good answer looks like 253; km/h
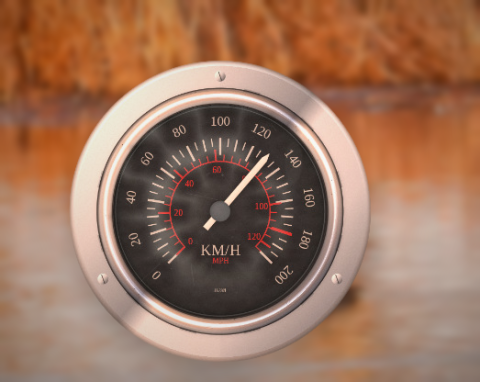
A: 130; km/h
